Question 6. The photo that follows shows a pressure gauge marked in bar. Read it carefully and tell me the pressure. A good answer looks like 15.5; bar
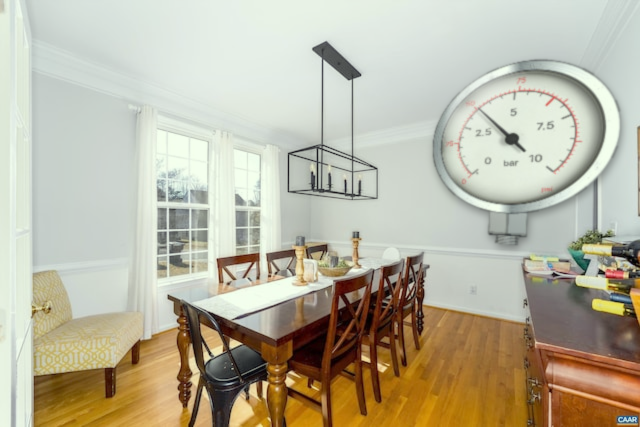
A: 3.5; bar
